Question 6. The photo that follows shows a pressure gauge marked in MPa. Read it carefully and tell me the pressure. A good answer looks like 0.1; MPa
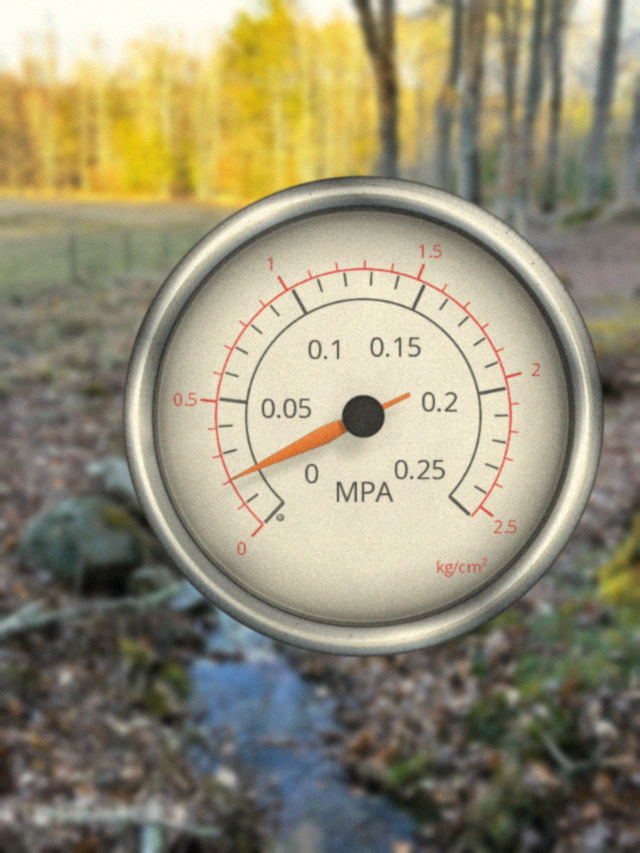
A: 0.02; MPa
